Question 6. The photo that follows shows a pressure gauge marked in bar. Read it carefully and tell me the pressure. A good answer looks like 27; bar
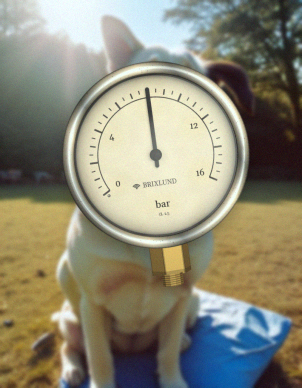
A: 8; bar
